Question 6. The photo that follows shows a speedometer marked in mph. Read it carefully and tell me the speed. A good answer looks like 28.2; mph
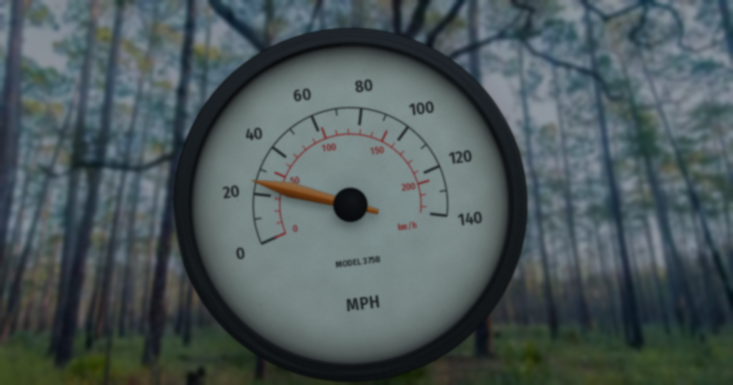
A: 25; mph
